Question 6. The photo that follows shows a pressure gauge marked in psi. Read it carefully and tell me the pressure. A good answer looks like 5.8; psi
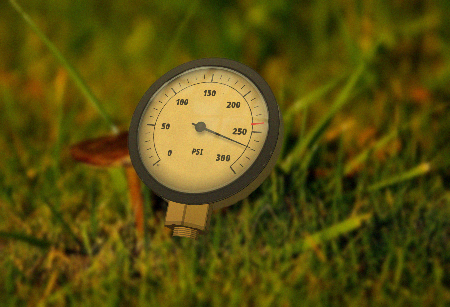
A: 270; psi
